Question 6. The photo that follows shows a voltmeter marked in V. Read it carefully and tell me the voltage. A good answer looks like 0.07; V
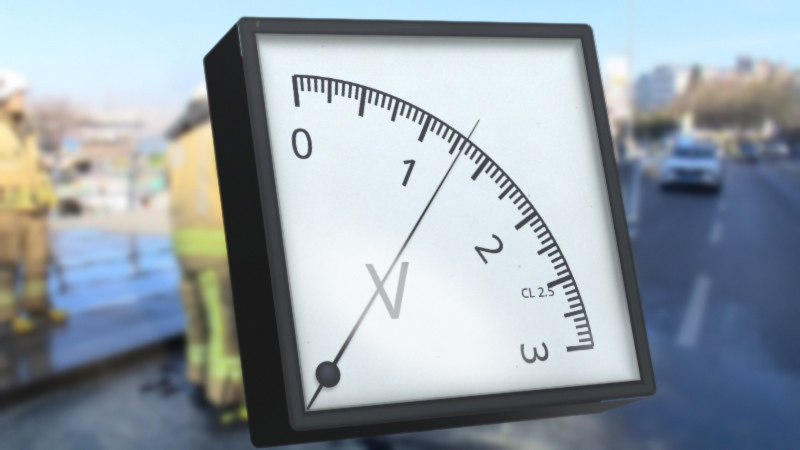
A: 1.3; V
